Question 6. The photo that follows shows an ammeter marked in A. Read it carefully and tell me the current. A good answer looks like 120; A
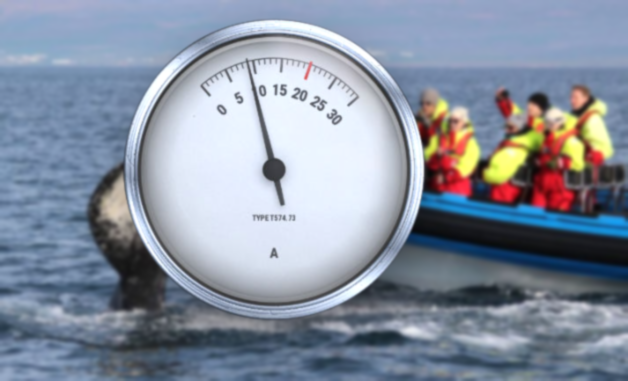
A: 9; A
